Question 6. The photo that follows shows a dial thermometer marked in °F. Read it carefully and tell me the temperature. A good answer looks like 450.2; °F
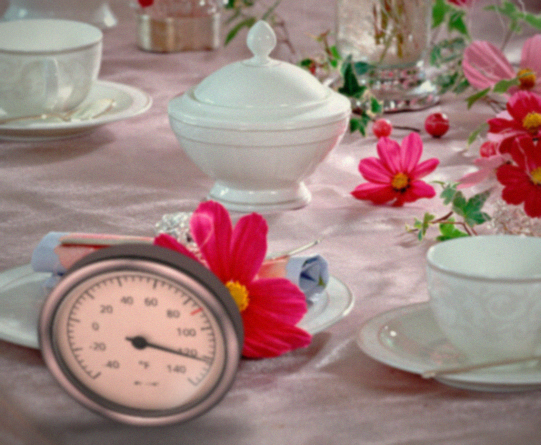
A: 120; °F
